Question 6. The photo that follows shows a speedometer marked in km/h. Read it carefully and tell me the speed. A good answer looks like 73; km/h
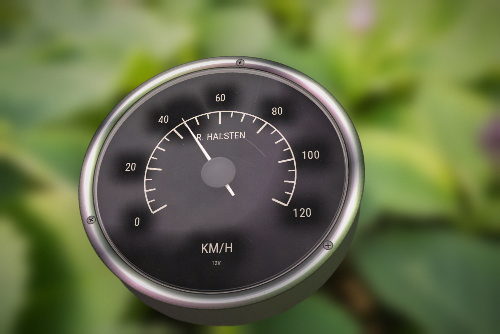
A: 45; km/h
